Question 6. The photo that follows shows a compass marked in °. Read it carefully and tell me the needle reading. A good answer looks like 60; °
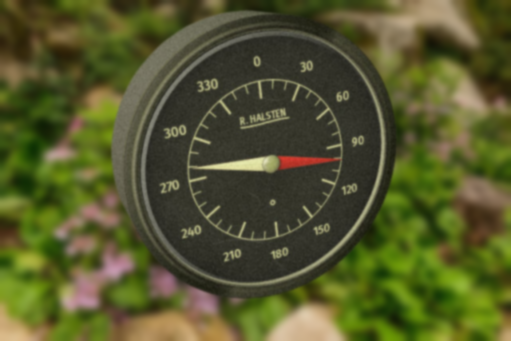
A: 100; °
